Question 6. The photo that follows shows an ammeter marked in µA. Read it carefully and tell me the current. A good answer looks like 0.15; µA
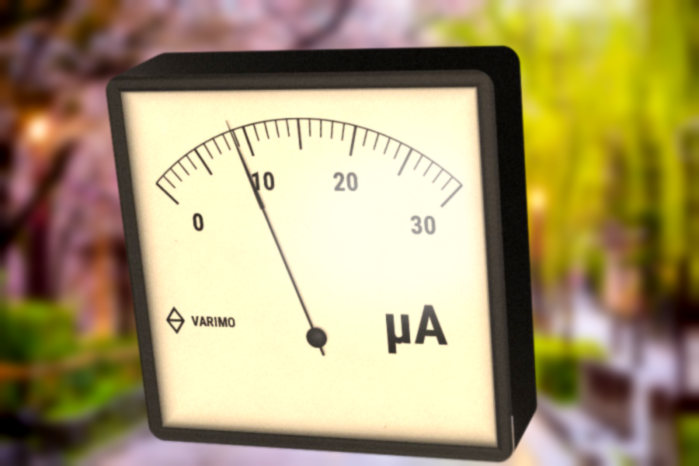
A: 9; µA
